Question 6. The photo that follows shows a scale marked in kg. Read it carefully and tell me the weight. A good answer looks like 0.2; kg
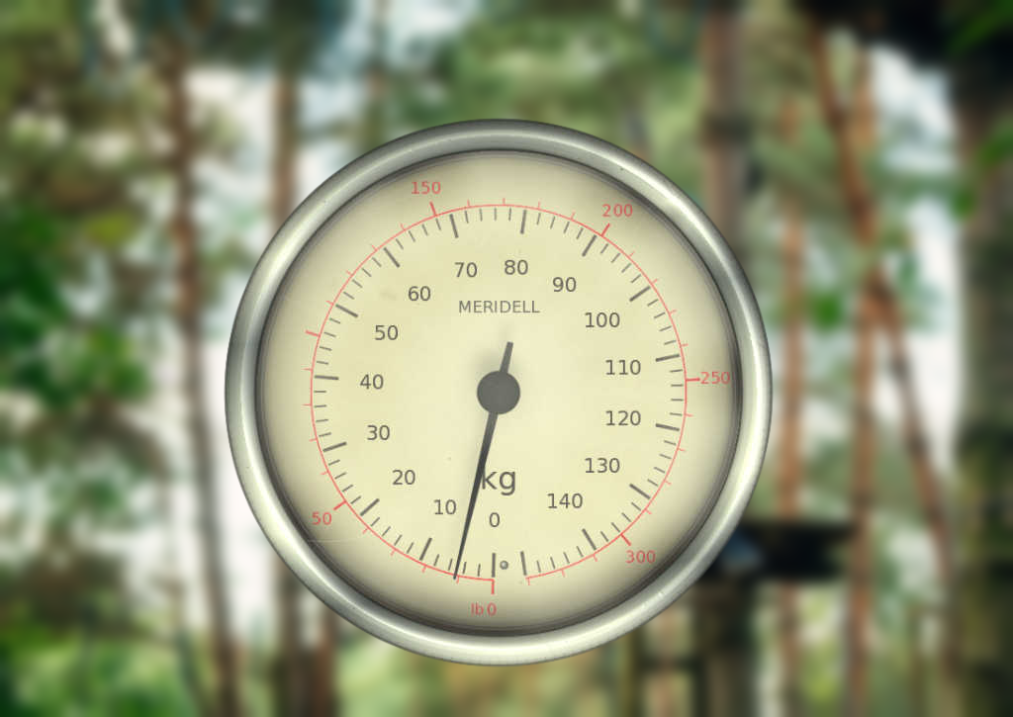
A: 5; kg
